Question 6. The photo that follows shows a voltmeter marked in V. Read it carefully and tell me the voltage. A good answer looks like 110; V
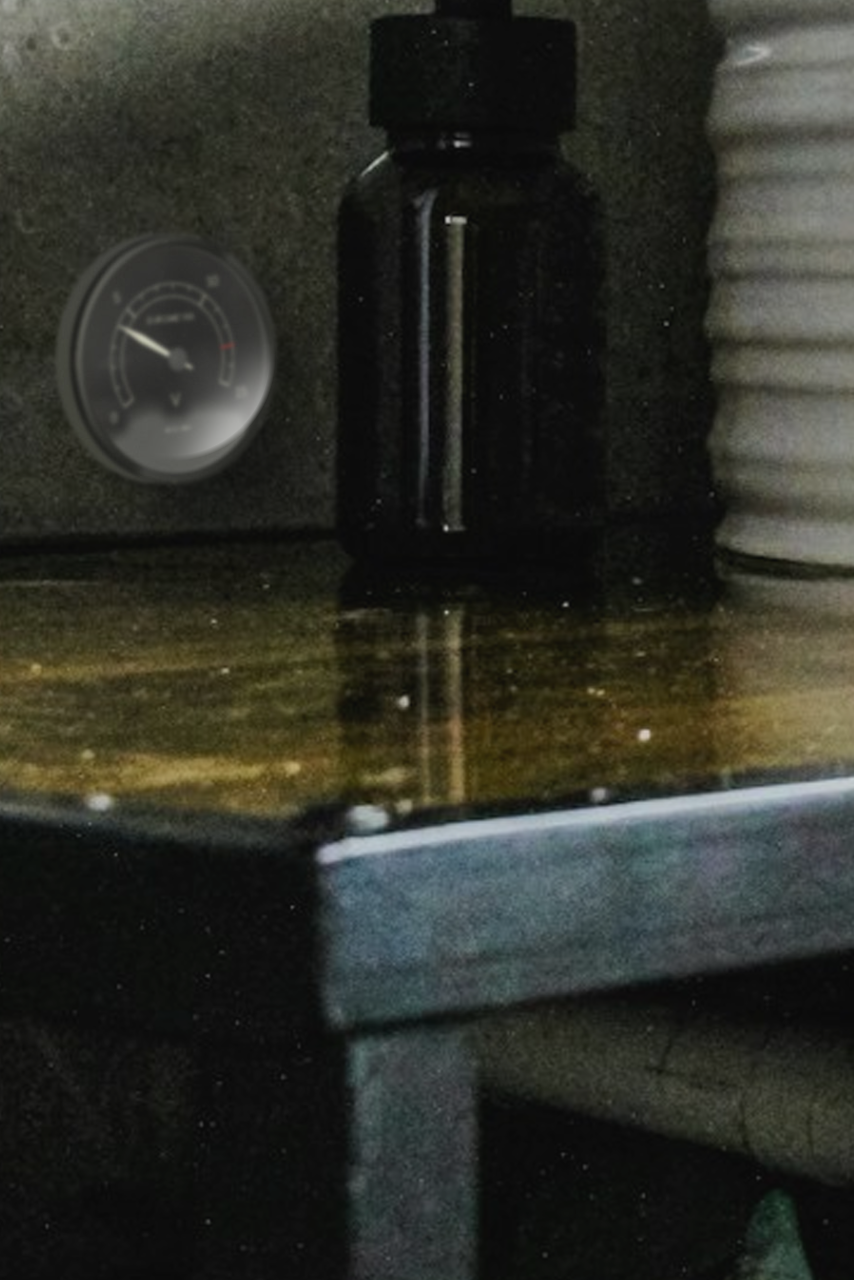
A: 4; V
